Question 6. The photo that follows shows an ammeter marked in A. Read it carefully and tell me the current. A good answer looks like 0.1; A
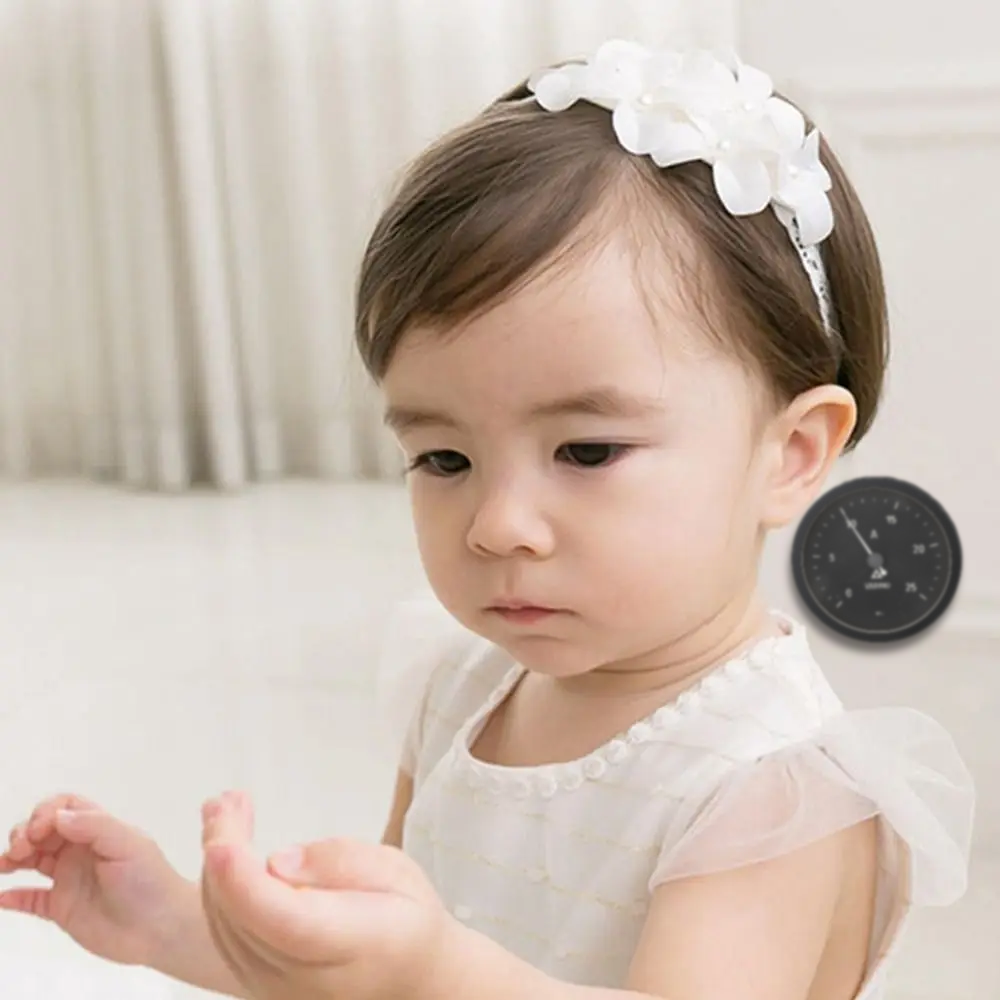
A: 10; A
